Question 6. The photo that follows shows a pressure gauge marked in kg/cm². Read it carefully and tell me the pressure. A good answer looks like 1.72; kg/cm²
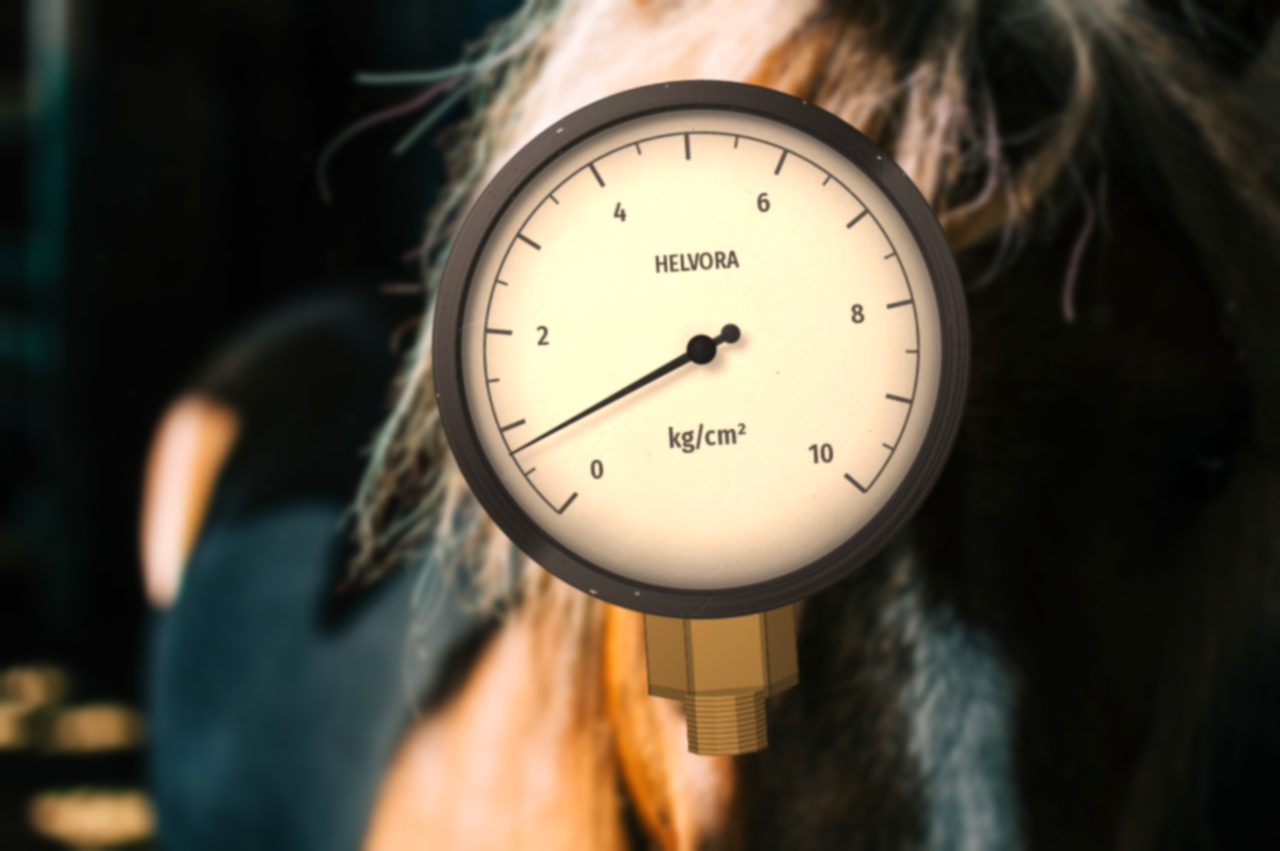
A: 0.75; kg/cm²
